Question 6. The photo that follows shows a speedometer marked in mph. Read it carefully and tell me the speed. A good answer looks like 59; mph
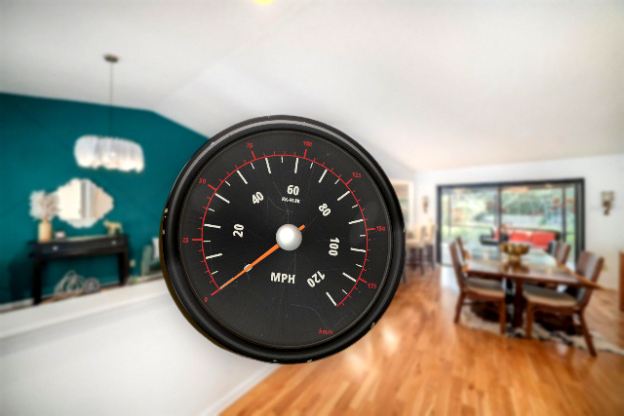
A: 0; mph
